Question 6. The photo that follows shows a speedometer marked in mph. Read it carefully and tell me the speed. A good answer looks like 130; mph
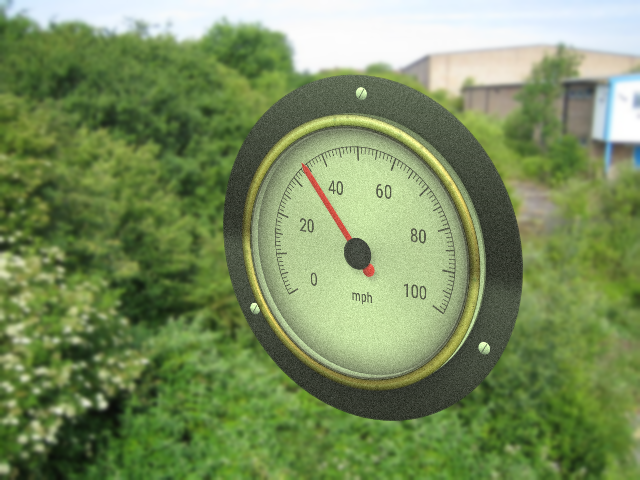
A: 35; mph
